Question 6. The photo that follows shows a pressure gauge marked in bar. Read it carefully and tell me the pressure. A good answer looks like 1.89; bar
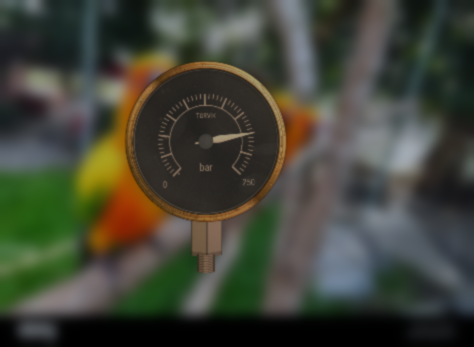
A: 200; bar
